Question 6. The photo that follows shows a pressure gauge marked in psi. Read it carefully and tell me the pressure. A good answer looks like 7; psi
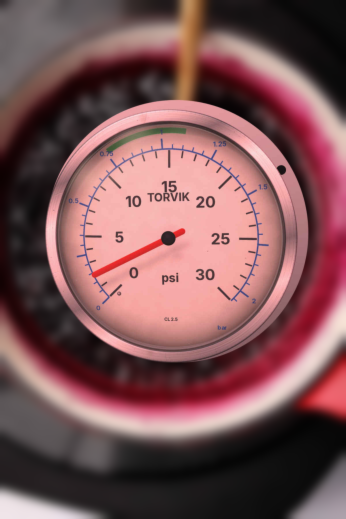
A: 2; psi
